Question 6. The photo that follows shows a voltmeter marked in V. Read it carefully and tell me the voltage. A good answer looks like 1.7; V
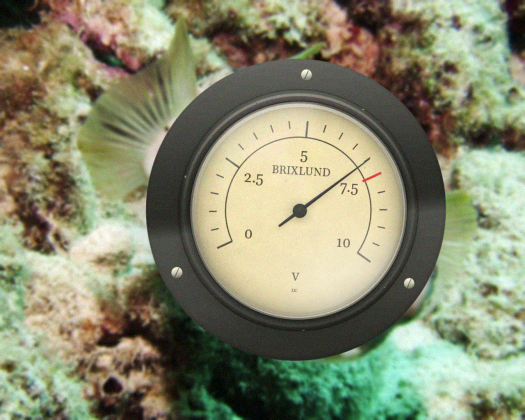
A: 7; V
